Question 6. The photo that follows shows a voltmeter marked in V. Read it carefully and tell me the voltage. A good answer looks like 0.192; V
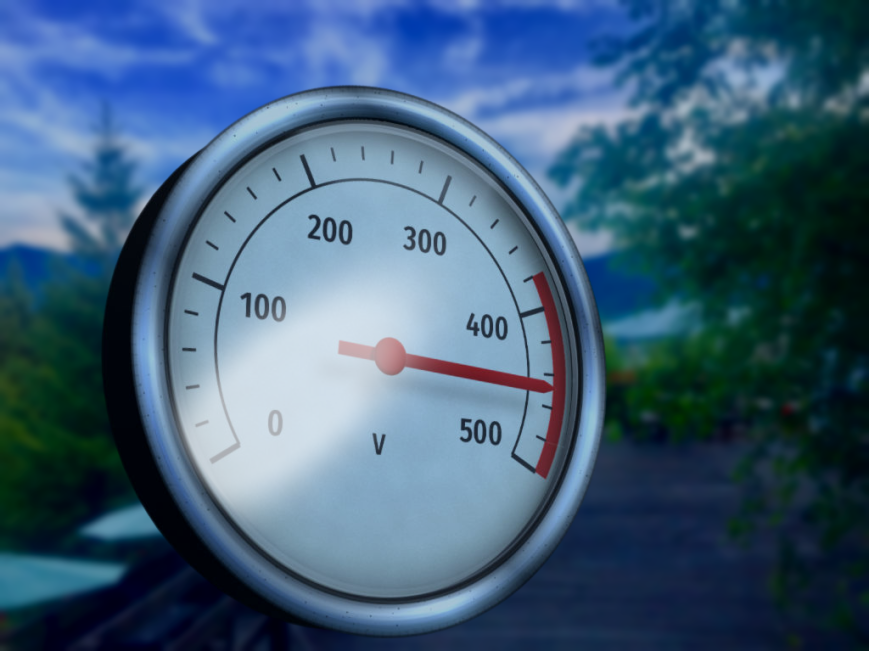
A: 450; V
